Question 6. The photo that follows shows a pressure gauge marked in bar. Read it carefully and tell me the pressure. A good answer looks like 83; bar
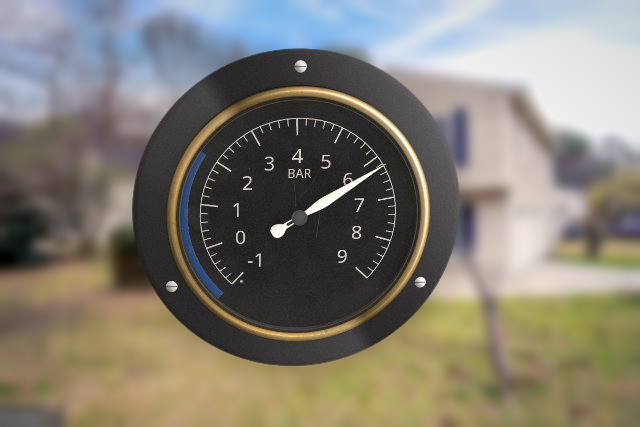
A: 6.2; bar
